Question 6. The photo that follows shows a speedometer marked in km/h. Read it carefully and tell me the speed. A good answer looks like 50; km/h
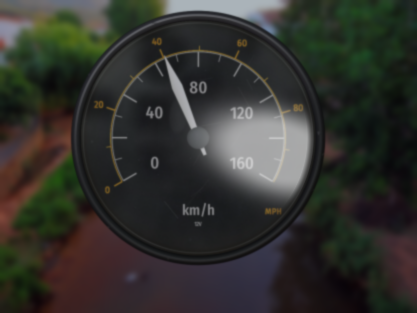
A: 65; km/h
